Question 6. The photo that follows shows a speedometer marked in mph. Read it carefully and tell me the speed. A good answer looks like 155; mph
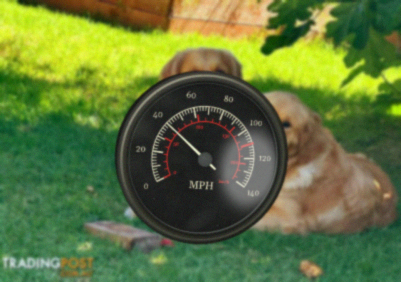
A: 40; mph
